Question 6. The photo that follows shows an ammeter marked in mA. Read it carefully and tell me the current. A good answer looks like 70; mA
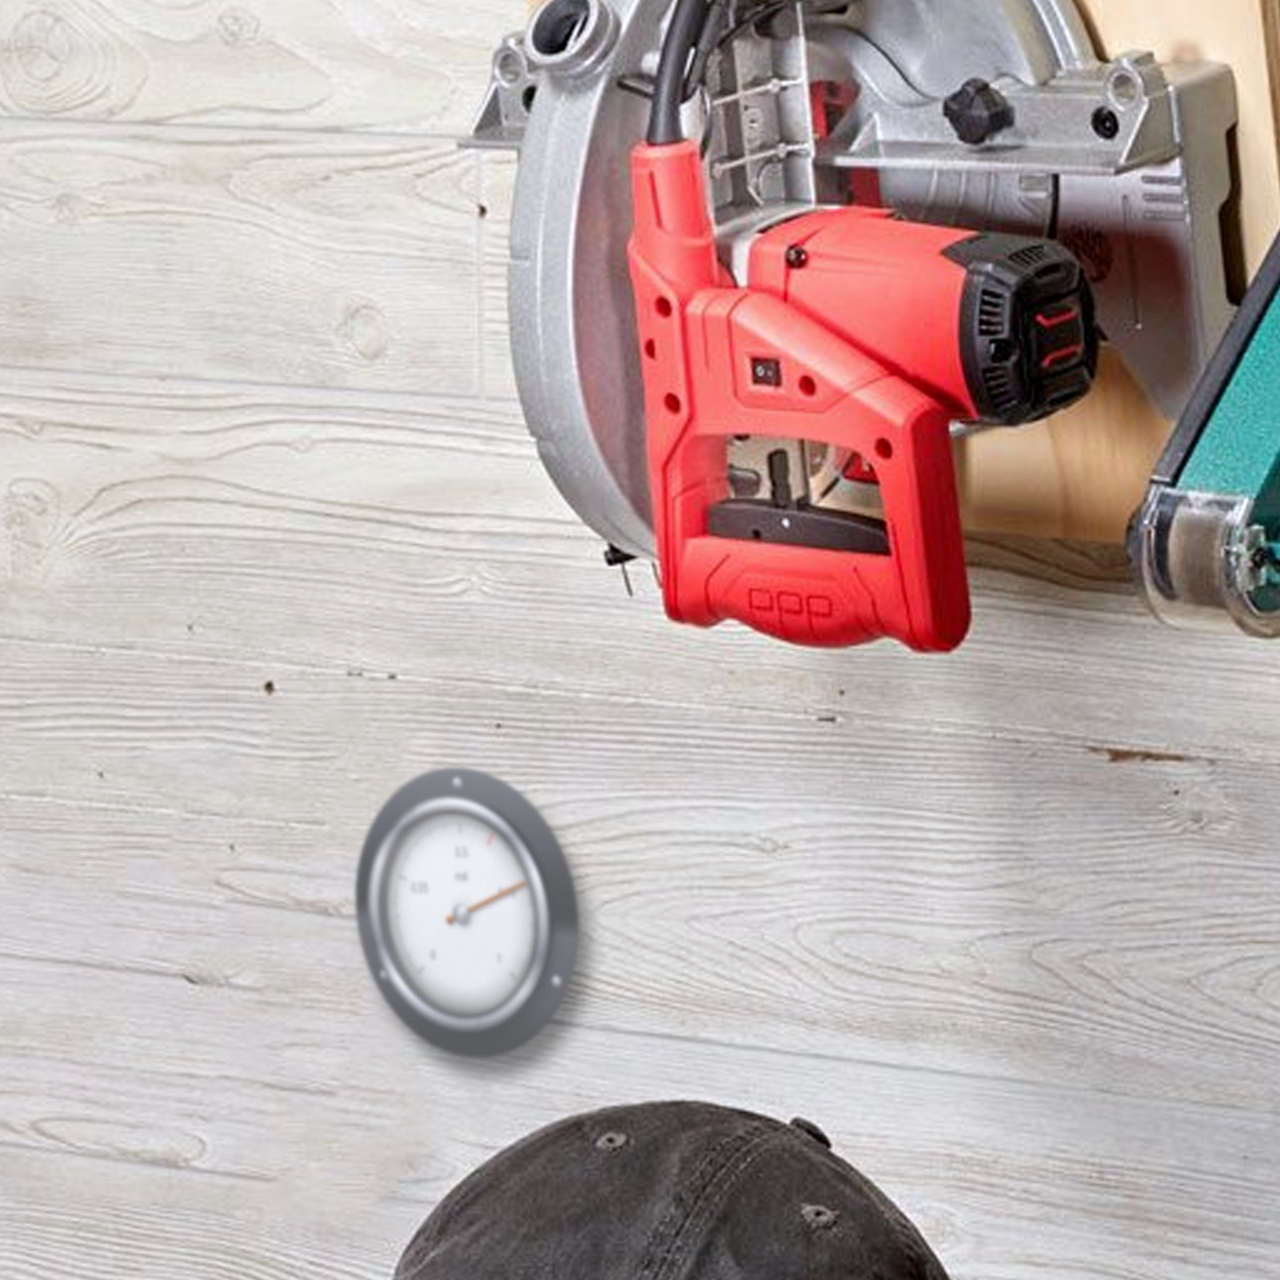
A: 0.75; mA
